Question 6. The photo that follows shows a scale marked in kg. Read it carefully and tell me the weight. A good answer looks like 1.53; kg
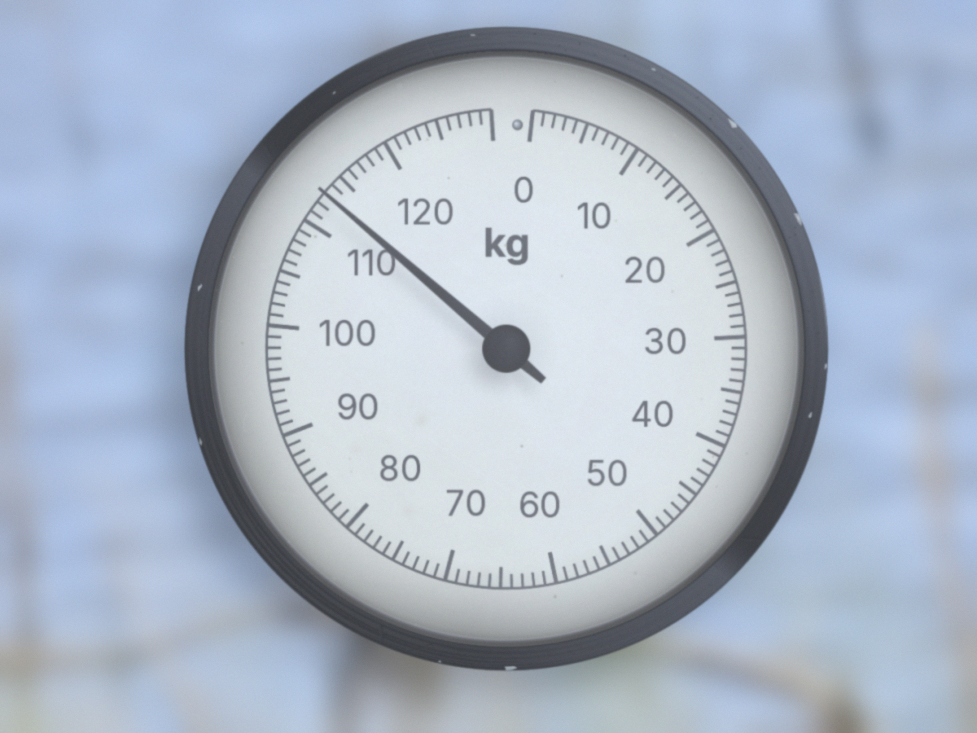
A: 113; kg
